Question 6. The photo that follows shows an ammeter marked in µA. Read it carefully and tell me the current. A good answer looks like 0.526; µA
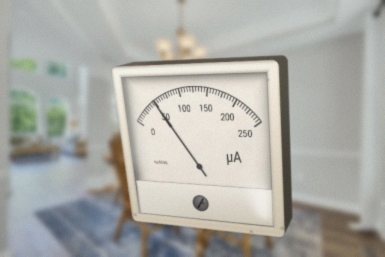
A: 50; µA
